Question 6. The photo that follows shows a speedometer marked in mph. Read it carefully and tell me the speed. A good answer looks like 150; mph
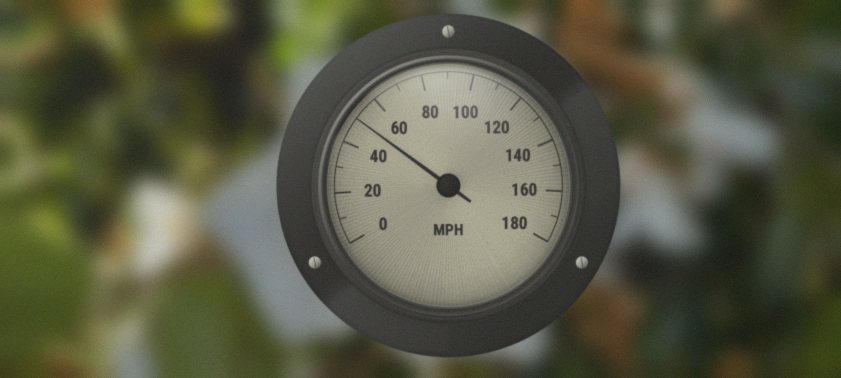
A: 50; mph
